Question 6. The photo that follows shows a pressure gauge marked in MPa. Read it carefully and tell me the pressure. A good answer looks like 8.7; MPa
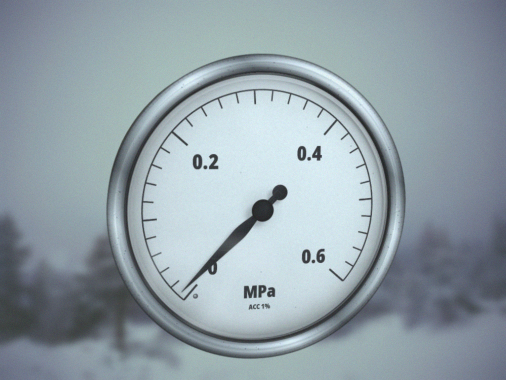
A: 0.01; MPa
